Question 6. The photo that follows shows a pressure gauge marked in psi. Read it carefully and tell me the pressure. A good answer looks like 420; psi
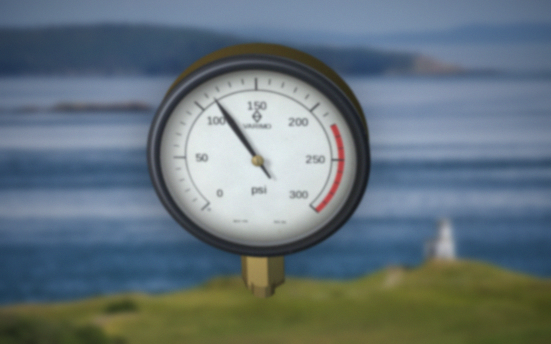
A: 115; psi
